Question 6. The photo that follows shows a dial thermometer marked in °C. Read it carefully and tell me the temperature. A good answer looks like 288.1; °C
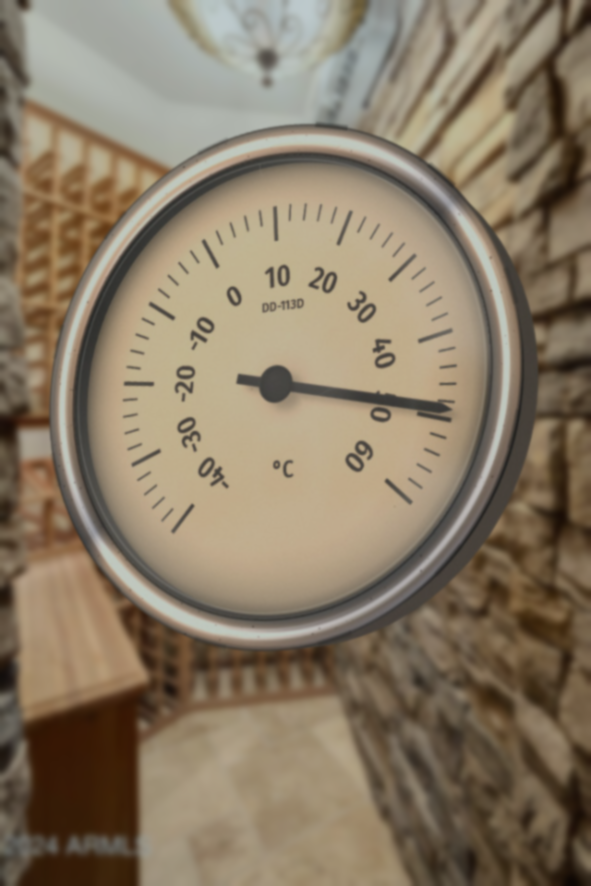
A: 49; °C
